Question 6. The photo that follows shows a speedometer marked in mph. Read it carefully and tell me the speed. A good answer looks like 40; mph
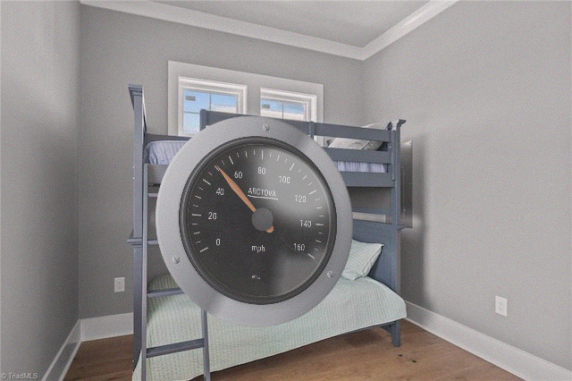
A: 50; mph
